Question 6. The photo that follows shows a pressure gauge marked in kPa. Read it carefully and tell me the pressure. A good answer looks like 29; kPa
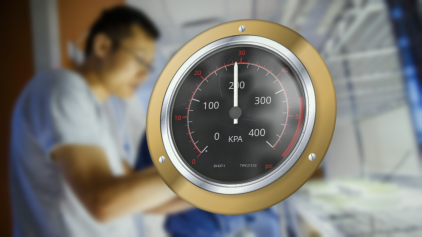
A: 200; kPa
